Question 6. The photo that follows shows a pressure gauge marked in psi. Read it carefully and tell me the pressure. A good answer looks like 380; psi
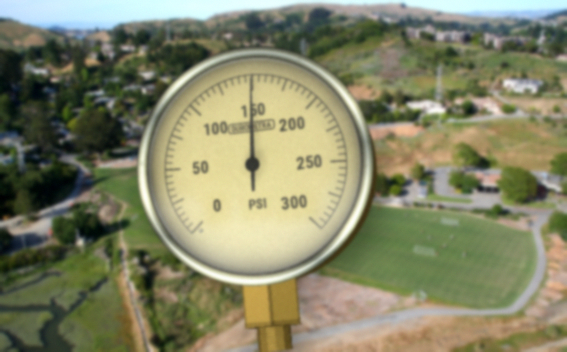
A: 150; psi
